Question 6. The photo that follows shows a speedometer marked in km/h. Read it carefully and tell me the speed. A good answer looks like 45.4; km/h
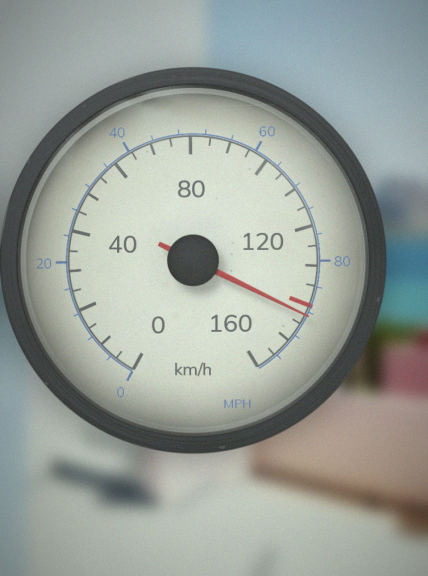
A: 142.5; km/h
